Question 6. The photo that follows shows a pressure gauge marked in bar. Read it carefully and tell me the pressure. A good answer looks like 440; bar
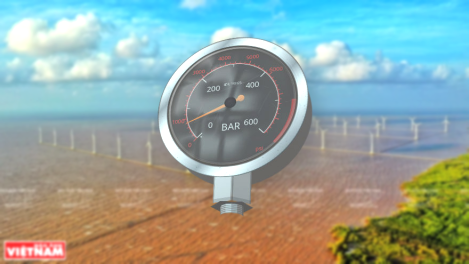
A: 50; bar
